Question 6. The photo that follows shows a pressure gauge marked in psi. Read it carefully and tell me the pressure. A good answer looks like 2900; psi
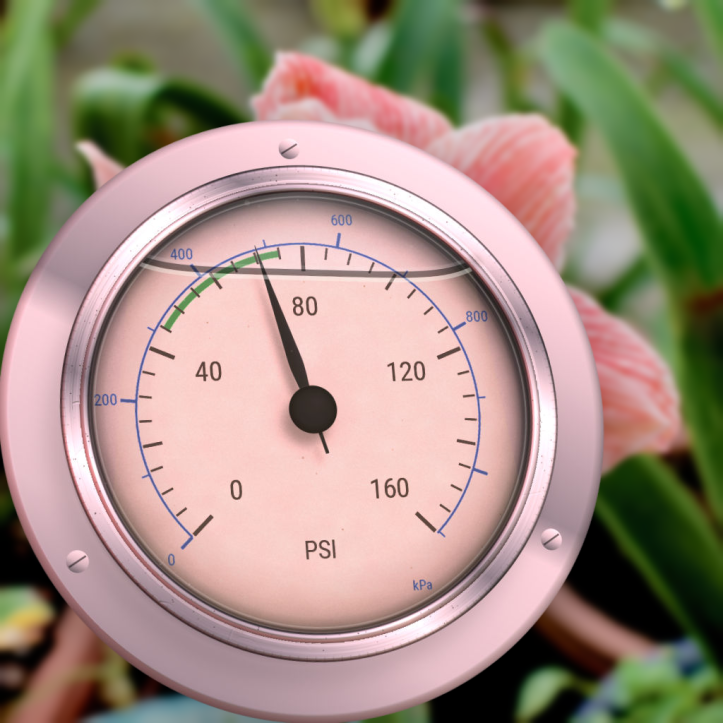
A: 70; psi
